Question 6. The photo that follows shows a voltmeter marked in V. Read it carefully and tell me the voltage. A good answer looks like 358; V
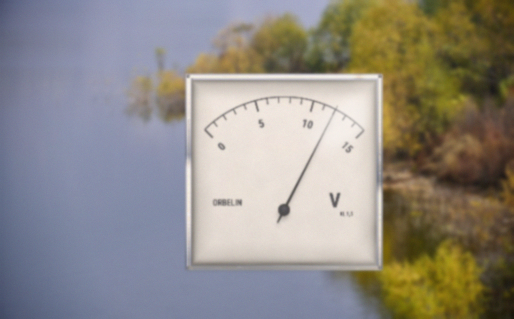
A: 12; V
